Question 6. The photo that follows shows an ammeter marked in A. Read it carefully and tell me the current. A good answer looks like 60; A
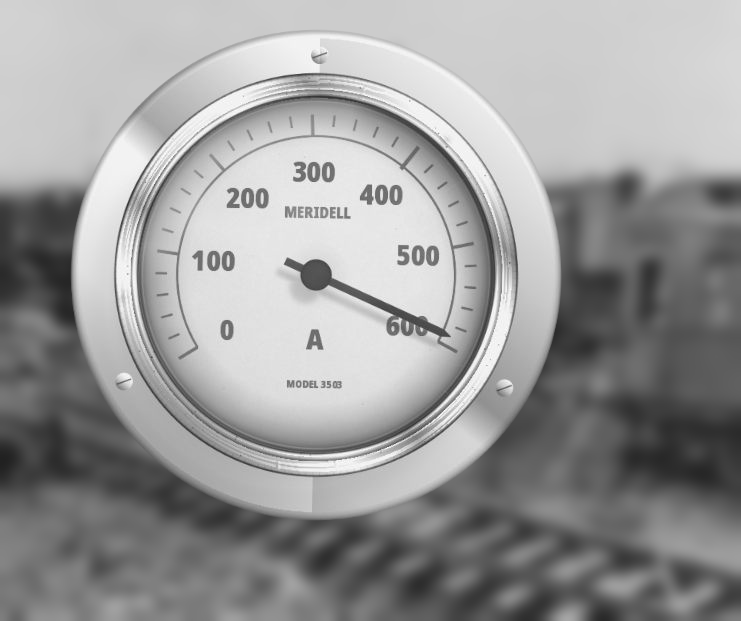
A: 590; A
